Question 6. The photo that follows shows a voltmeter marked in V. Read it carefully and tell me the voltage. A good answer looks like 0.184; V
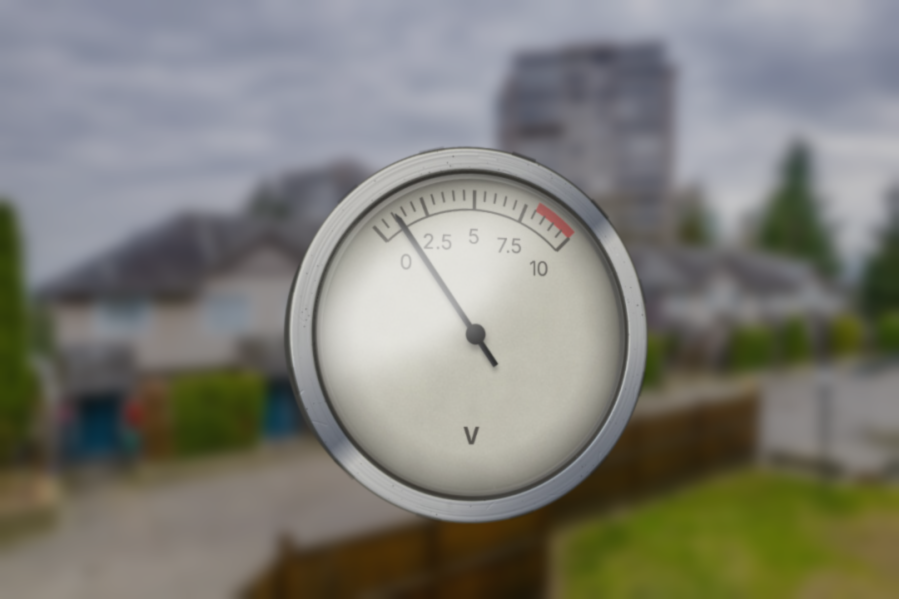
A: 1; V
